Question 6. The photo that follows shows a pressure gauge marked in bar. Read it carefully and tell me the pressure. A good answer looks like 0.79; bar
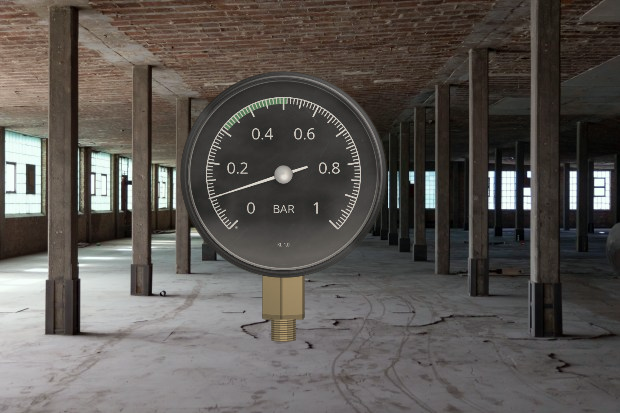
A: 0.1; bar
